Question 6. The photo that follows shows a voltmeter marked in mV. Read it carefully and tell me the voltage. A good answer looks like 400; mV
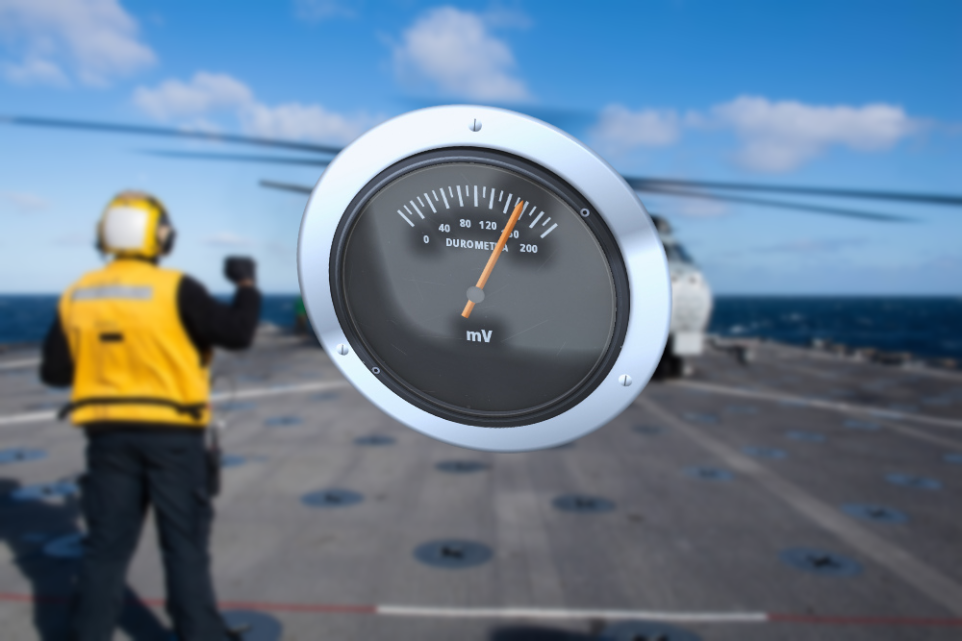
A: 155; mV
